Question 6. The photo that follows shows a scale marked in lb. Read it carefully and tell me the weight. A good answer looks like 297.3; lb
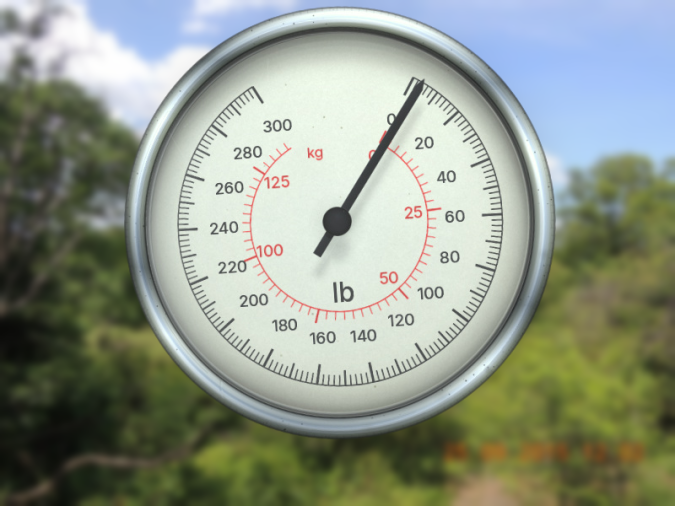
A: 4; lb
